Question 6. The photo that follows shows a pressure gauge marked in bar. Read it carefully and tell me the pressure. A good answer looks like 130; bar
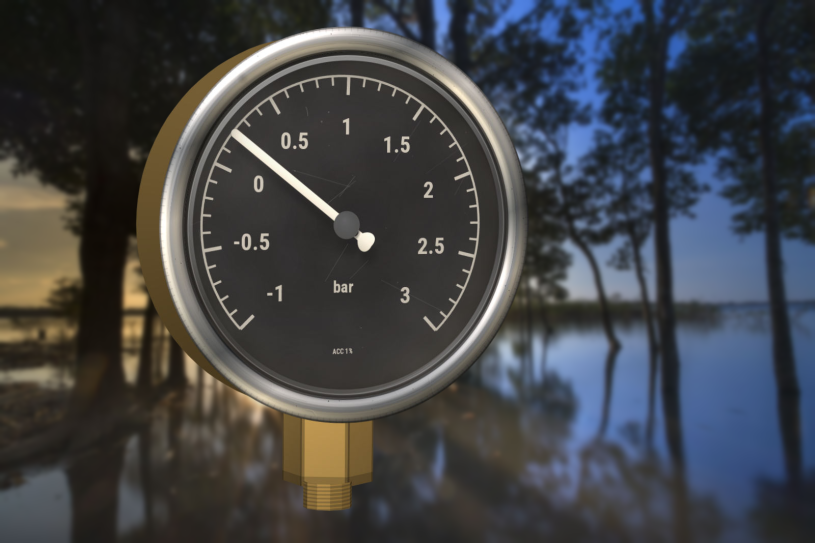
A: 0.2; bar
